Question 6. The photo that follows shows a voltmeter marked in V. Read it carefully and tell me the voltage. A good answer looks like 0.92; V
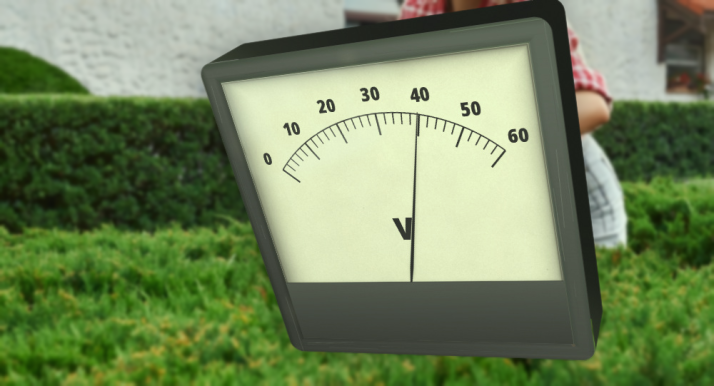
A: 40; V
